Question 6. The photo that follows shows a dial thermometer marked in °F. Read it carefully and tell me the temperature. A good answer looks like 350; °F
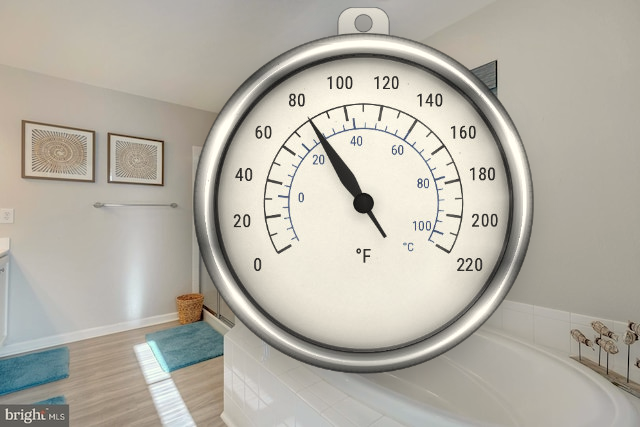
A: 80; °F
